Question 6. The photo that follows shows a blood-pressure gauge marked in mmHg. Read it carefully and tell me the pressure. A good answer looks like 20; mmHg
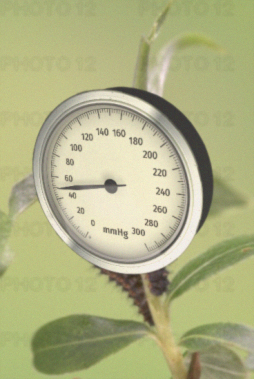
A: 50; mmHg
